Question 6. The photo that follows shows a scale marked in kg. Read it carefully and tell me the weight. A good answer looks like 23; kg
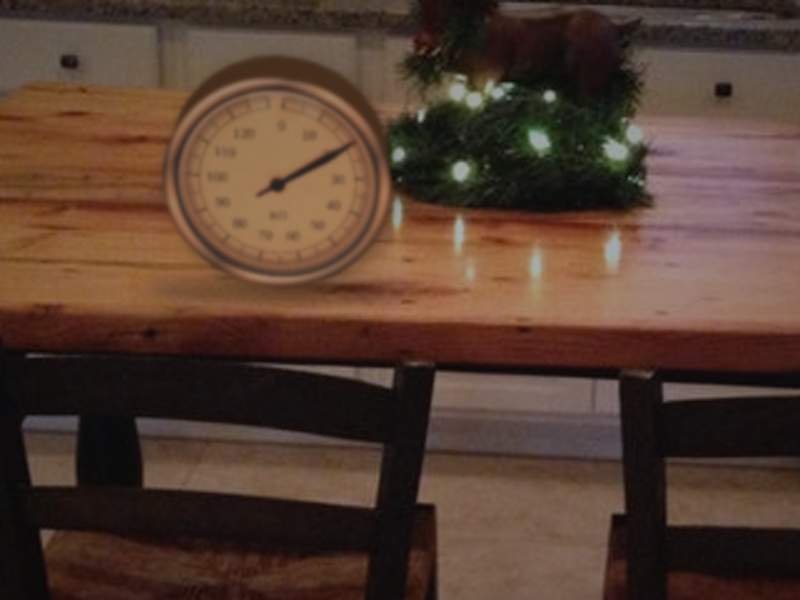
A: 20; kg
